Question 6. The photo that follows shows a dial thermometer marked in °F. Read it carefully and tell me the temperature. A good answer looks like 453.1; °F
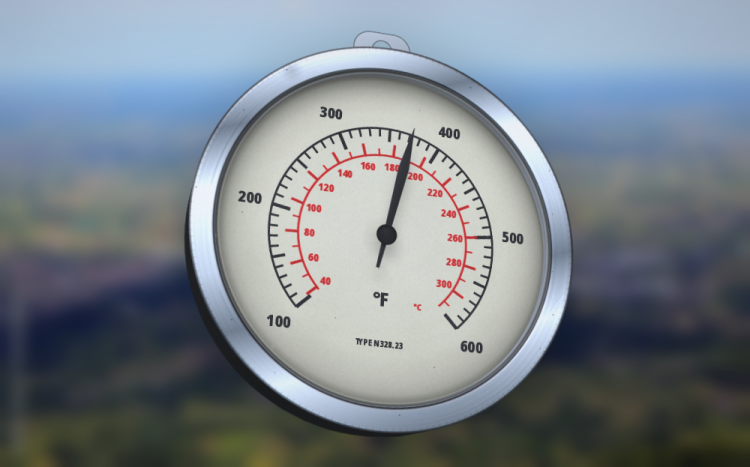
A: 370; °F
